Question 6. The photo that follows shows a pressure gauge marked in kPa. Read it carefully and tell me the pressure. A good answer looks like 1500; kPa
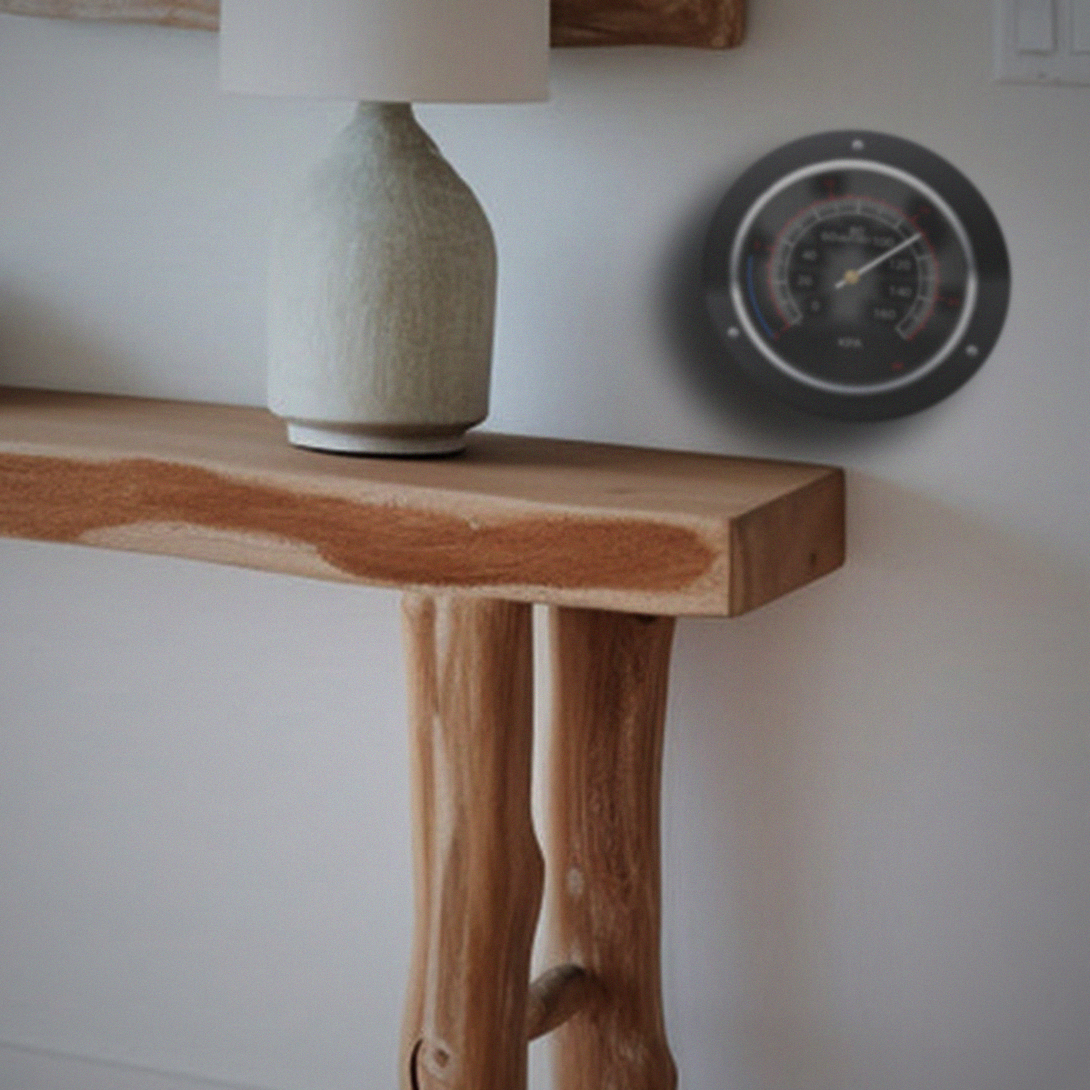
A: 110; kPa
